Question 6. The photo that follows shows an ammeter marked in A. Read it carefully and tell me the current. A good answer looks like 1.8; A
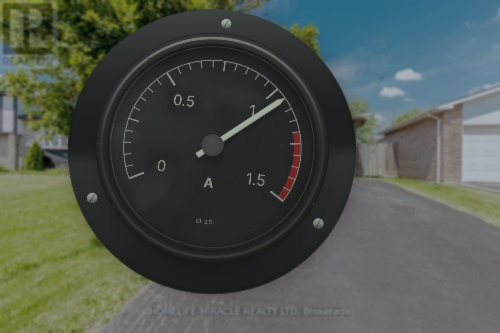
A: 1.05; A
